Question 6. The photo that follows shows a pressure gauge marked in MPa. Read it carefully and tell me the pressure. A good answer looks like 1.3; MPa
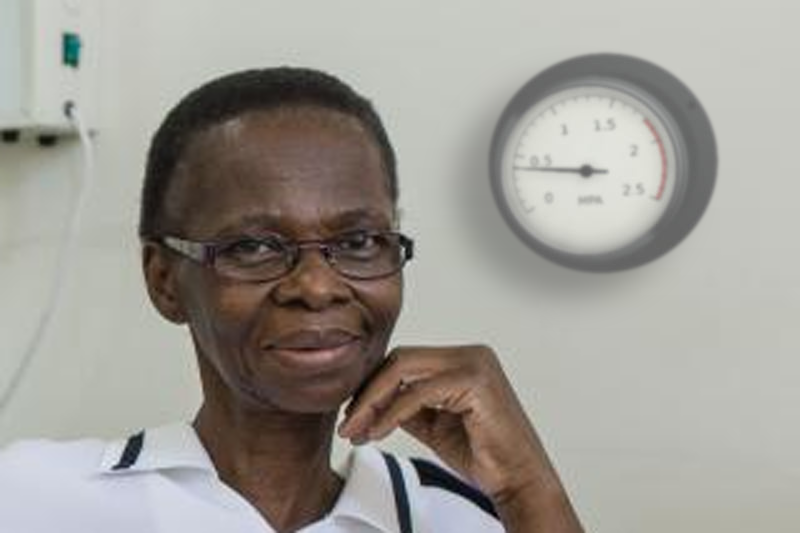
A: 0.4; MPa
